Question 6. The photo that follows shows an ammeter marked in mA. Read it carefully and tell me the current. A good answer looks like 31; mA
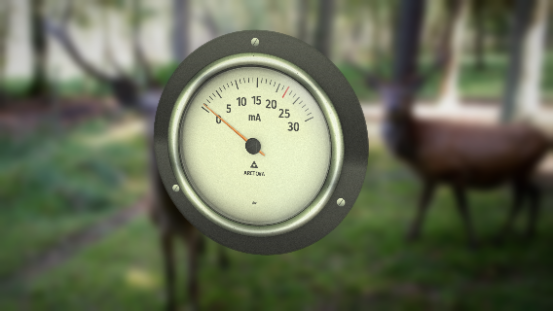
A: 1; mA
